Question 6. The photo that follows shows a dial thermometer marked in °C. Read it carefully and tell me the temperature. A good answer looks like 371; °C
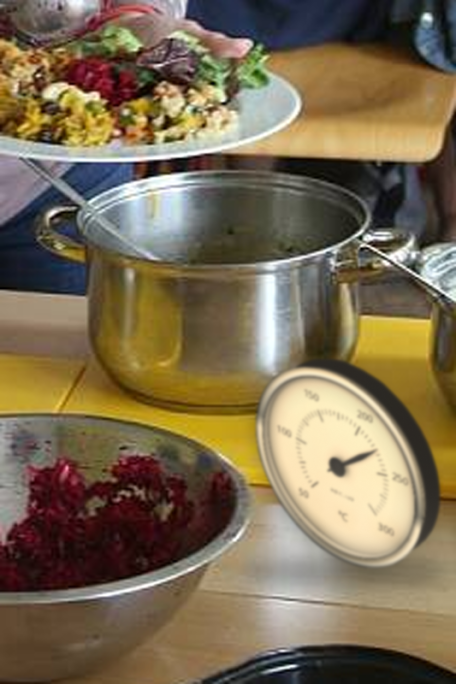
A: 225; °C
